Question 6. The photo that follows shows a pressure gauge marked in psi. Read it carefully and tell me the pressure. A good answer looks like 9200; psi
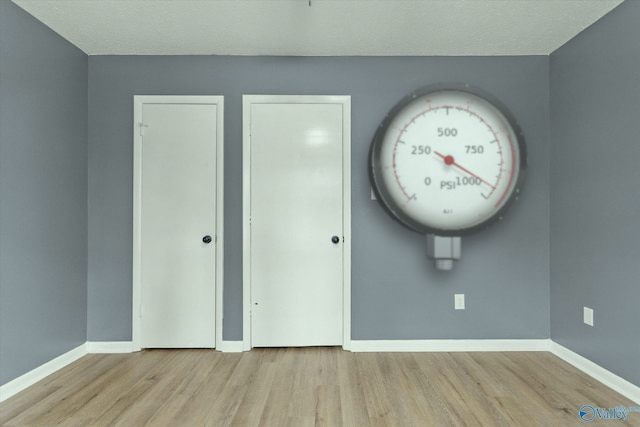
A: 950; psi
